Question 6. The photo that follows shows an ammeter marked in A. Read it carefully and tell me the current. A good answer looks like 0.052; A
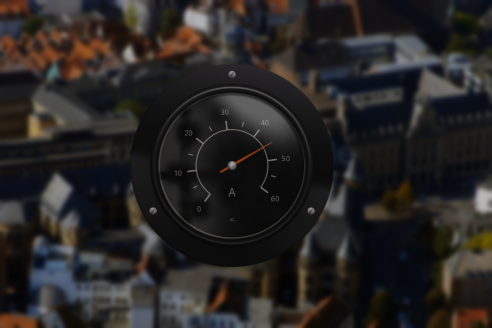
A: 45; A
